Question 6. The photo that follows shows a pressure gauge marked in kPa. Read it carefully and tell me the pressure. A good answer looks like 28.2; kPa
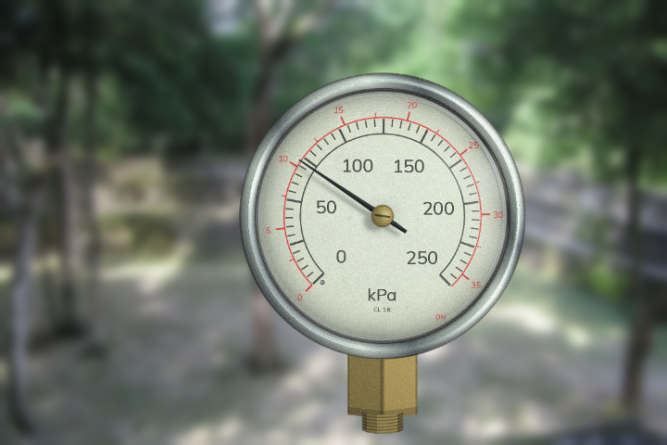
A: 72.5; kPa
